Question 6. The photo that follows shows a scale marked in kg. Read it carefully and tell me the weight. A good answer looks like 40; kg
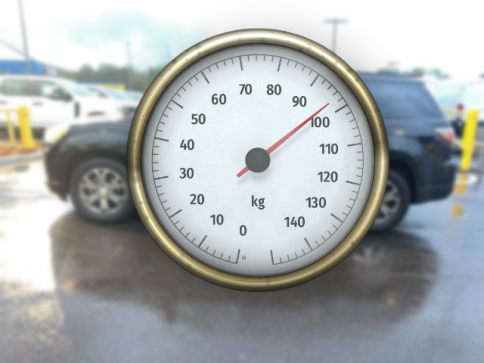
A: 97; kg
